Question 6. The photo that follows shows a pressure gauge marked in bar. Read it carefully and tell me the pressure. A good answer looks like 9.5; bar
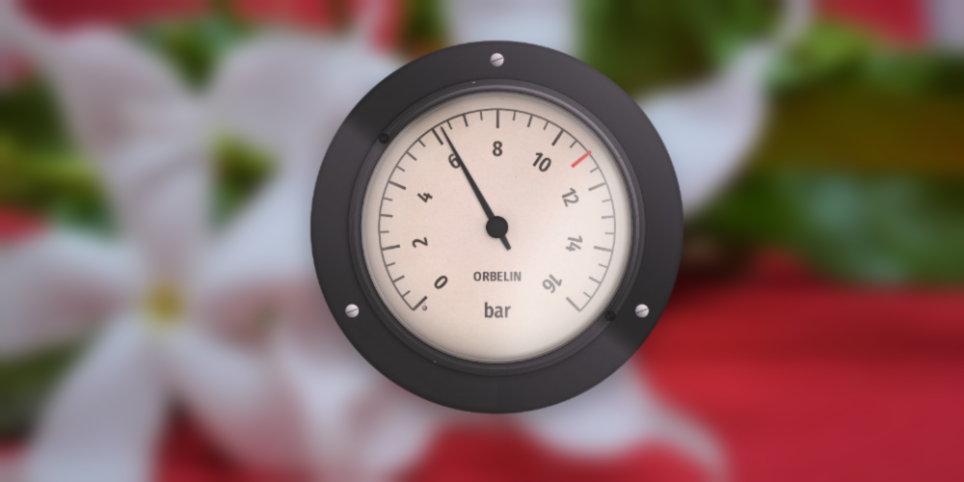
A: 6.25; bar
